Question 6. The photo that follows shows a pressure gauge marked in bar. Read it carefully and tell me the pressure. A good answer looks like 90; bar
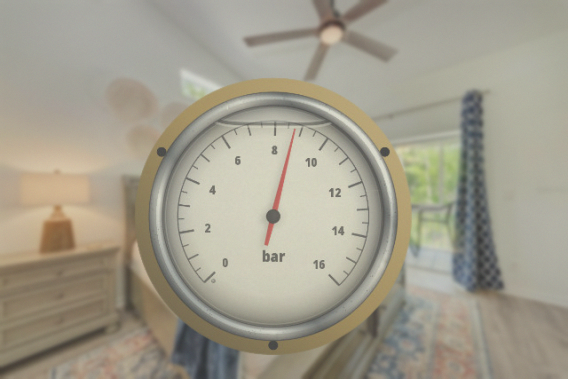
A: 8.75; bar
